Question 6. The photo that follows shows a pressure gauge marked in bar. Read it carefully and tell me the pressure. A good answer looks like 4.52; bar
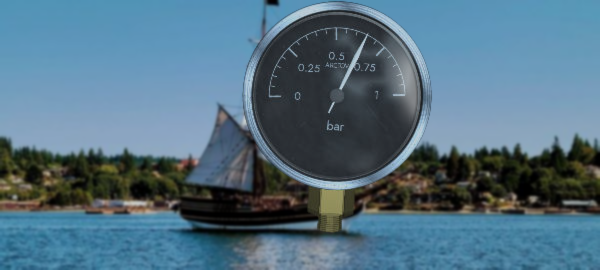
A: 0.65; bar
